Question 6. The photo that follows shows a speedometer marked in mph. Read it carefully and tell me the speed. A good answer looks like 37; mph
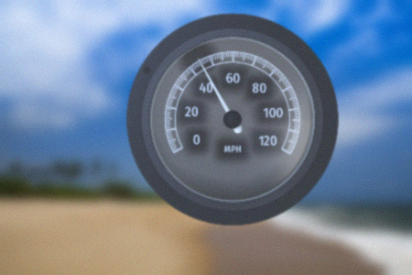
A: 45; mph
